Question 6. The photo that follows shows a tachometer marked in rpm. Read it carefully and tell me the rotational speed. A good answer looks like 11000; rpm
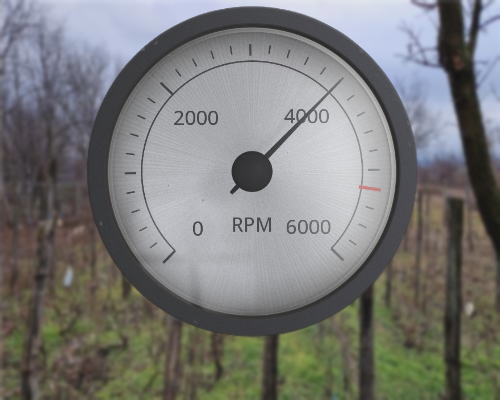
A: 4000; rpm
